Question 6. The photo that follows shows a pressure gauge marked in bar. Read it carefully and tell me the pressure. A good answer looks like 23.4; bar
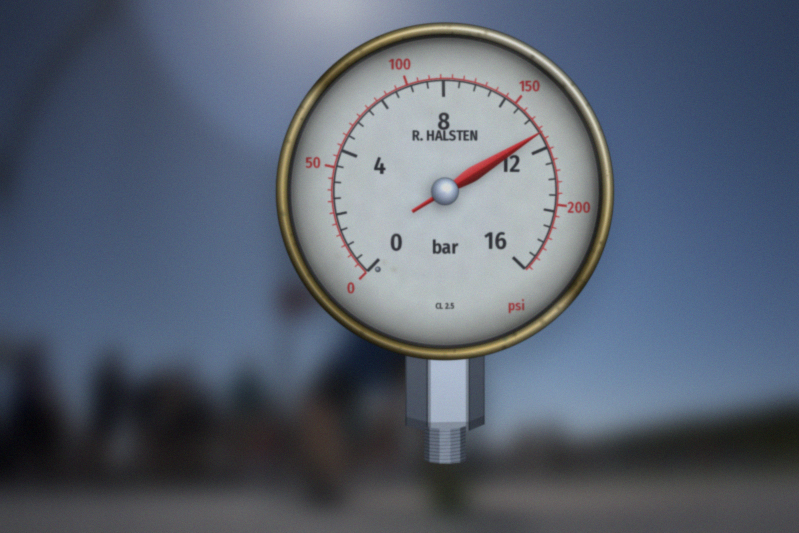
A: 11.5; bar
